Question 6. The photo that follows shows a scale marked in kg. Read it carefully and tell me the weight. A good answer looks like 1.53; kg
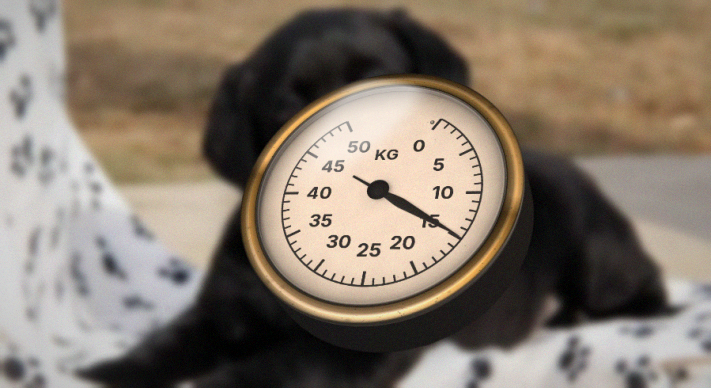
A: 15; kg
